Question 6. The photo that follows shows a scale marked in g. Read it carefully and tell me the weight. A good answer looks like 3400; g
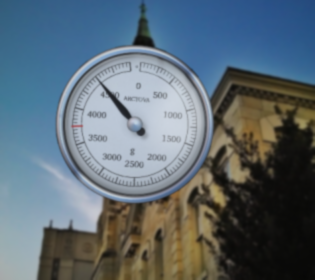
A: 4500; g
